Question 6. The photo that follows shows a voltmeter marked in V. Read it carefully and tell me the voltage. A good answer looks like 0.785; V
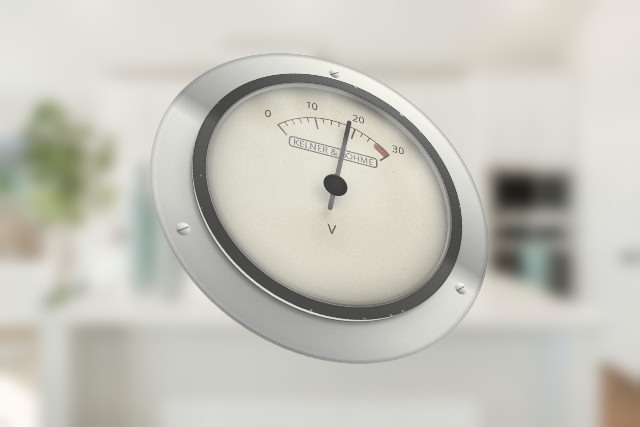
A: 18; V
